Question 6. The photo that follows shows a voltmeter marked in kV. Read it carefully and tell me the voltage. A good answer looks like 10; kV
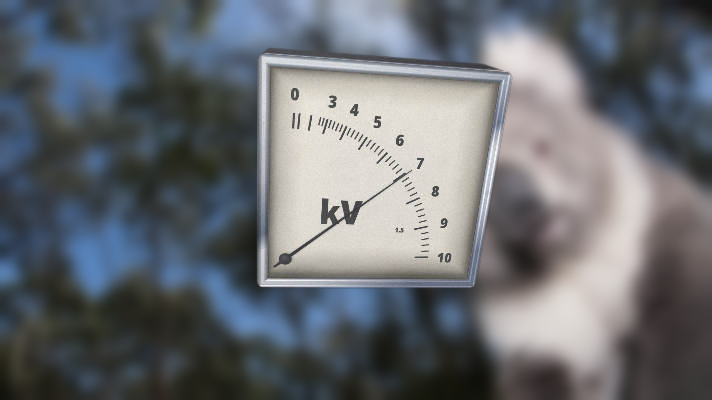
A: 7; kV
